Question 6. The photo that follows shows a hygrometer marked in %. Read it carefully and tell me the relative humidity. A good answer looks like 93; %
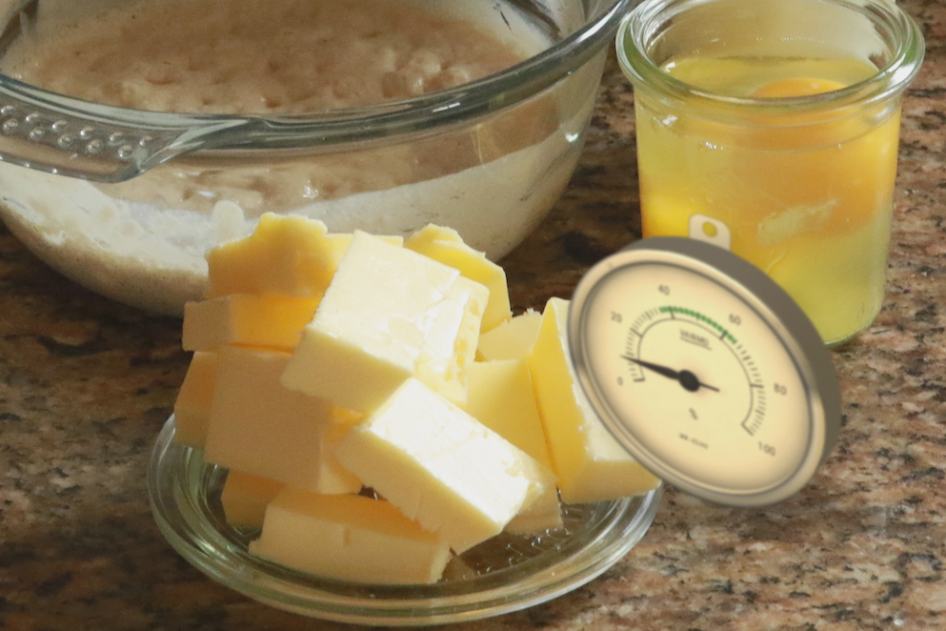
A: 10; %
